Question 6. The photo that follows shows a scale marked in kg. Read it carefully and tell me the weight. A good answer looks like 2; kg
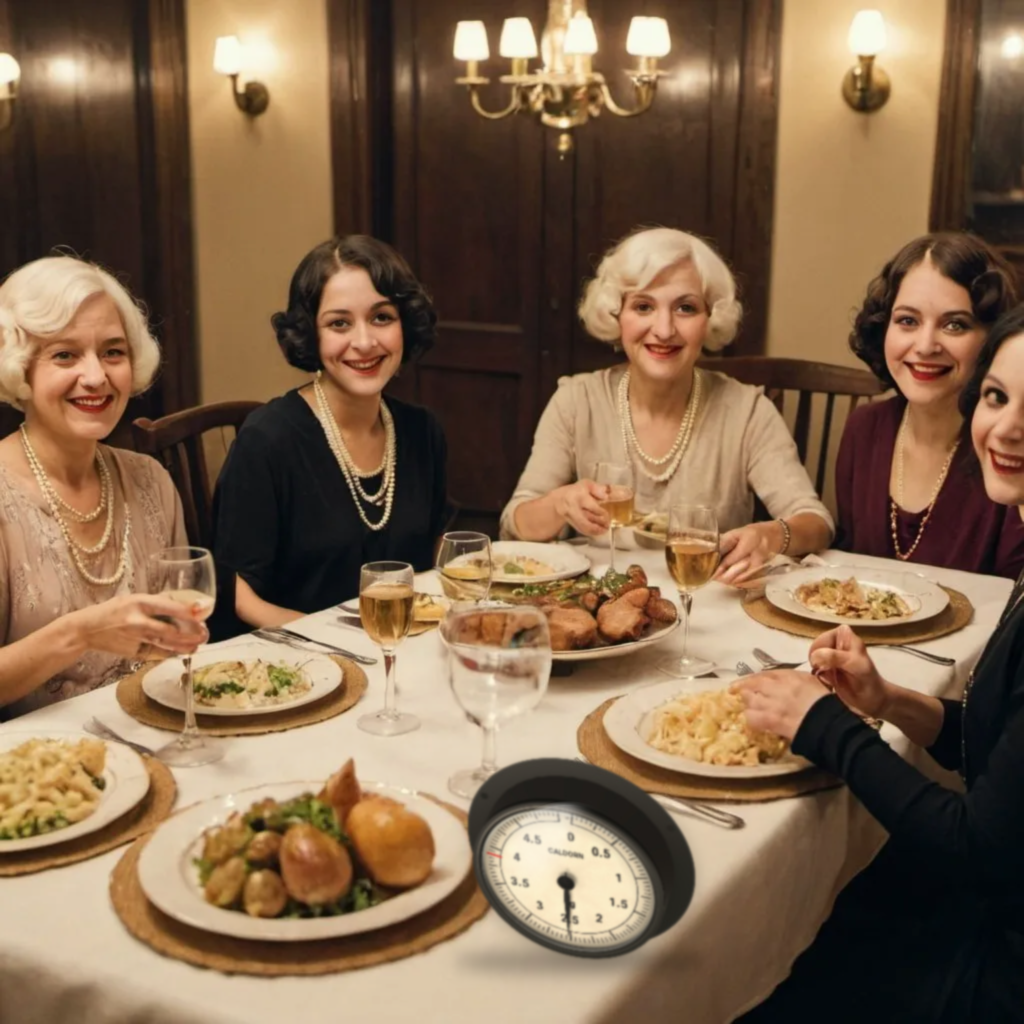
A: 2.5; kg
